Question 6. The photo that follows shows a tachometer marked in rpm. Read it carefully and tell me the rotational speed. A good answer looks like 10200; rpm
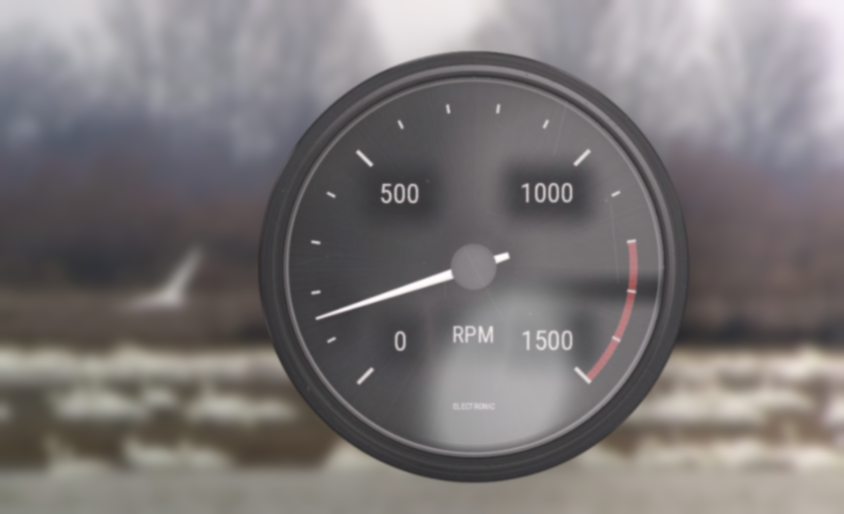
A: 150; rpm
